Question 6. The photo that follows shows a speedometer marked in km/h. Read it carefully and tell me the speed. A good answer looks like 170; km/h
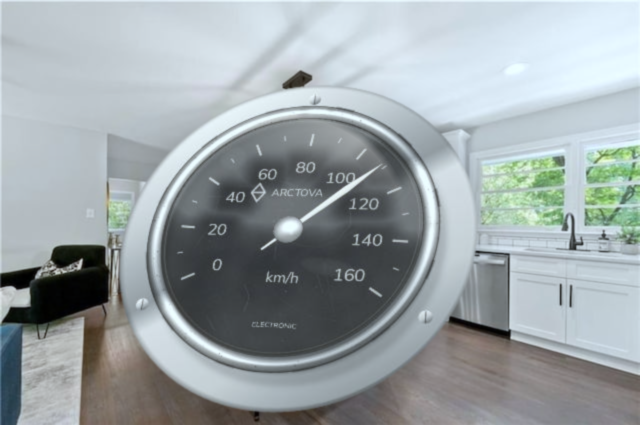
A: 110; km/h
